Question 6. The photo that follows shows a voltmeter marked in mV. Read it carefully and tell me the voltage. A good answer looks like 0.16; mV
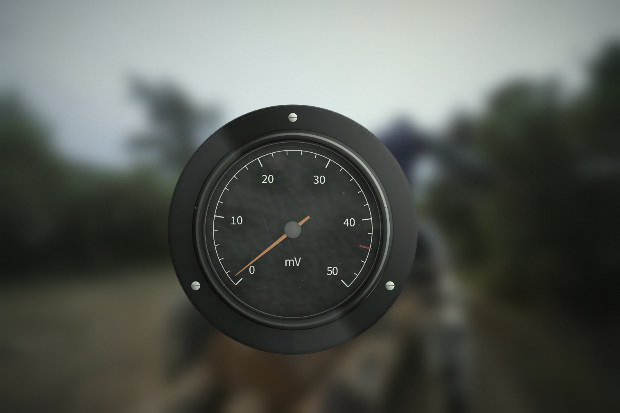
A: 1; mV
